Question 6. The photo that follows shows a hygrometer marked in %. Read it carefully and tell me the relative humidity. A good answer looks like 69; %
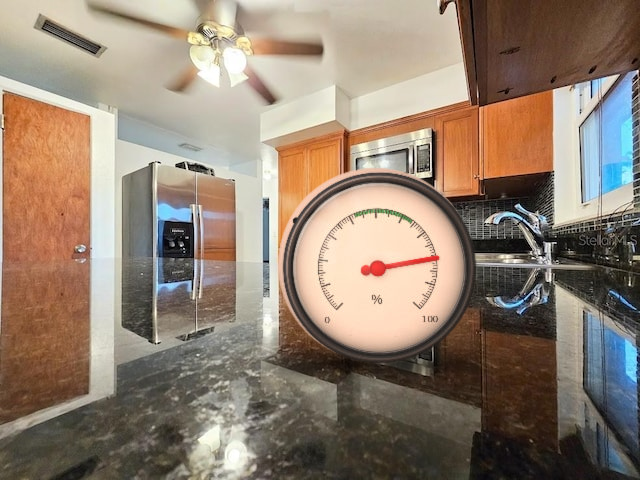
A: 80; %
